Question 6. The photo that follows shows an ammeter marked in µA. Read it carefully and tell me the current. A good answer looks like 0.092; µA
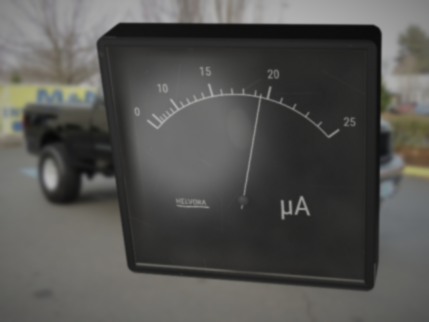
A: 19.5; µA
